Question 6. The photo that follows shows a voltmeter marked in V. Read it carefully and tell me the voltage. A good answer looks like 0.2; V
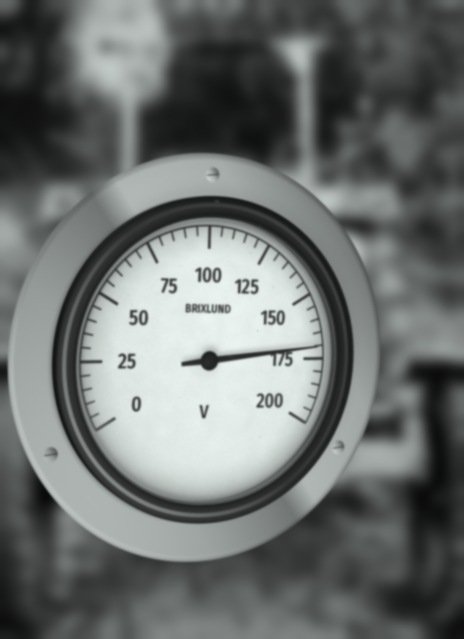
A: 170; V
